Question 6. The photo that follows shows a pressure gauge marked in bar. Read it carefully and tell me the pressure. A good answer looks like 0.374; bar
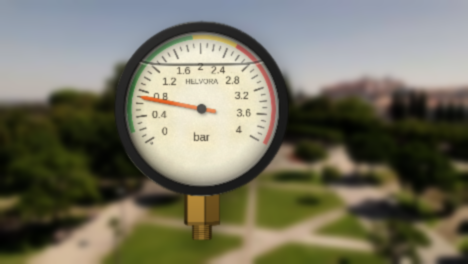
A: 0.7; bar
